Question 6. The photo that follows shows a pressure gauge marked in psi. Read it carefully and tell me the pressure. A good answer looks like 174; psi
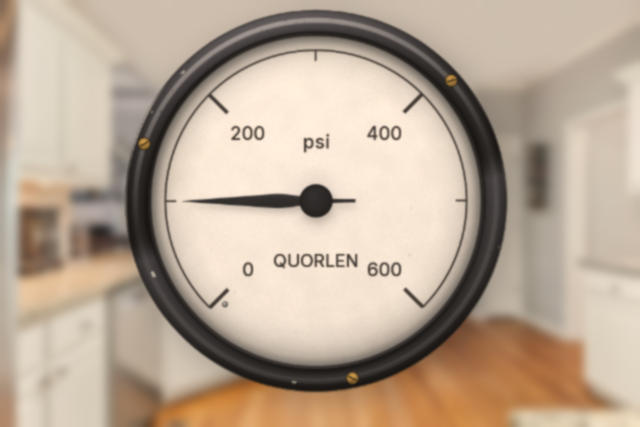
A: 100; psi
